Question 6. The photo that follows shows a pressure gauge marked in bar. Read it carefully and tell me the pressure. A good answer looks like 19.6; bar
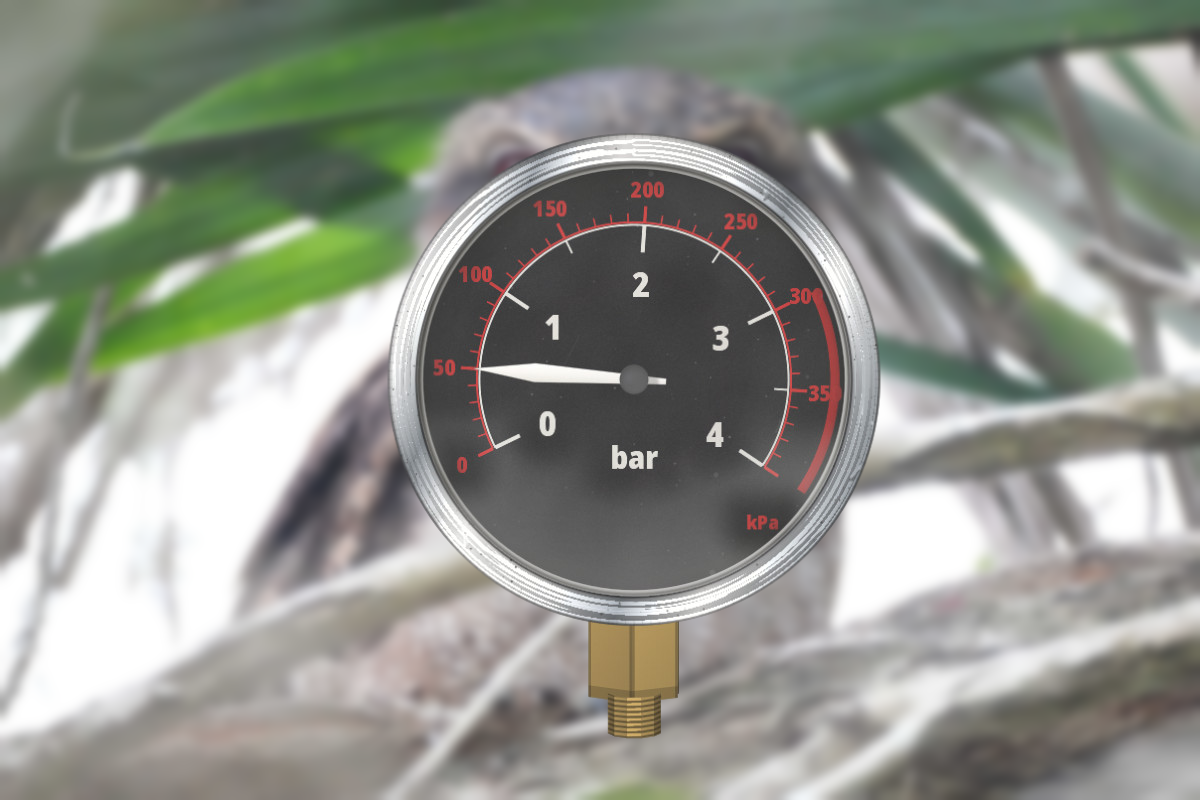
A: 0.5; bar
